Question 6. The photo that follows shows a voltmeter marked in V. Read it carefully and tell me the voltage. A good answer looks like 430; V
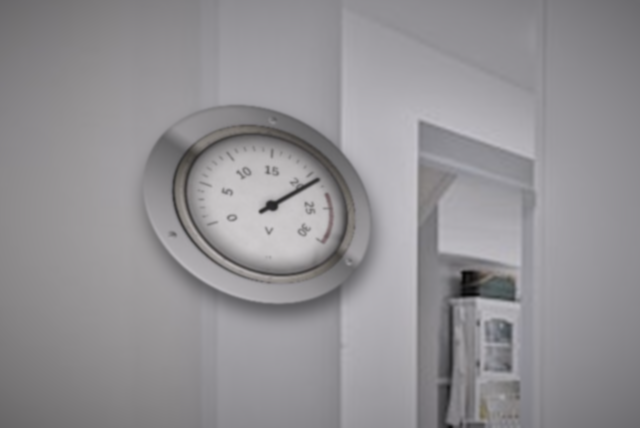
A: 21; V
